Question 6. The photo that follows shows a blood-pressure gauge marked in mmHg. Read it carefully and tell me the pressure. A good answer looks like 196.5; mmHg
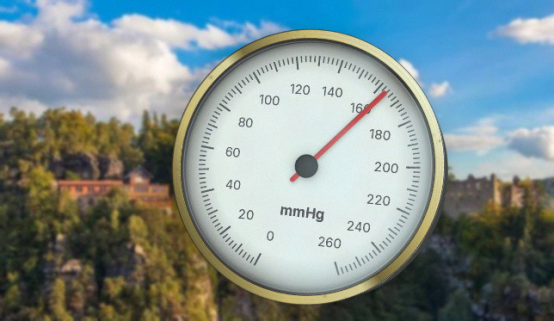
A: 164; mmHg
